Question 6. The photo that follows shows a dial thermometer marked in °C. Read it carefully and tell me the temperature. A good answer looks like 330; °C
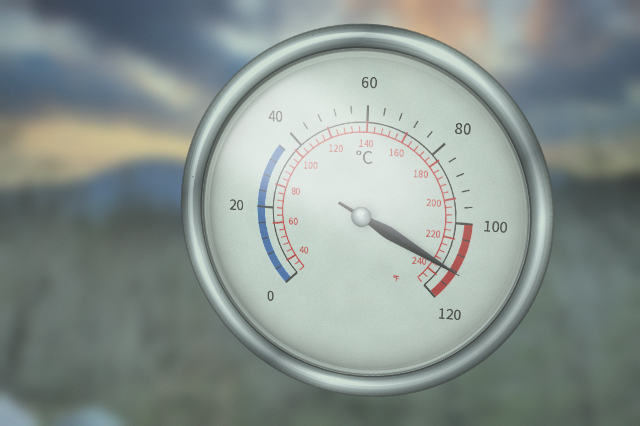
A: 112; °C
